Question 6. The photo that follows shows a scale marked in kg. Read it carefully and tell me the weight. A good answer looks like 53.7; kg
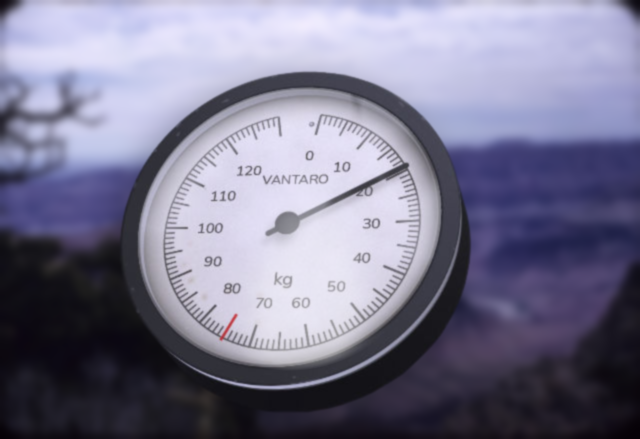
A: 20; kg
